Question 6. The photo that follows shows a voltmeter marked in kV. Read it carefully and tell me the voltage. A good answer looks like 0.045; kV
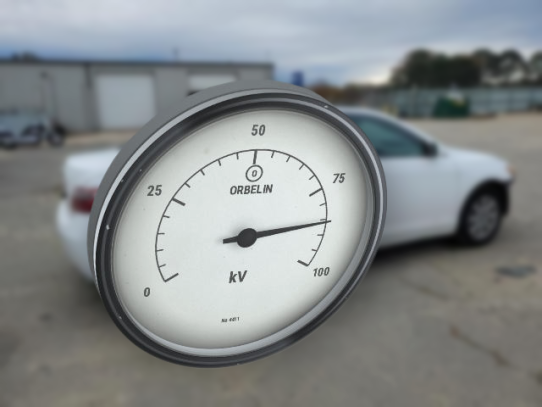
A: 85; kV
